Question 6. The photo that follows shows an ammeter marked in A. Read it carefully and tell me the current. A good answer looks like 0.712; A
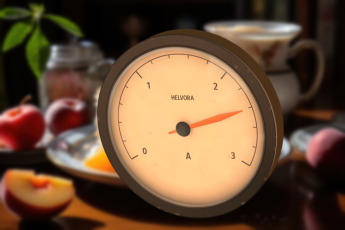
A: 2.4; A
